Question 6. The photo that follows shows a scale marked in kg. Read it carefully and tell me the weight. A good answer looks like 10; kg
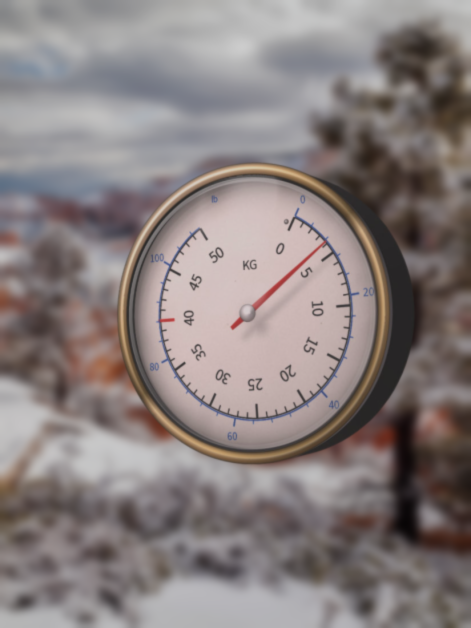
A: 4; kg
